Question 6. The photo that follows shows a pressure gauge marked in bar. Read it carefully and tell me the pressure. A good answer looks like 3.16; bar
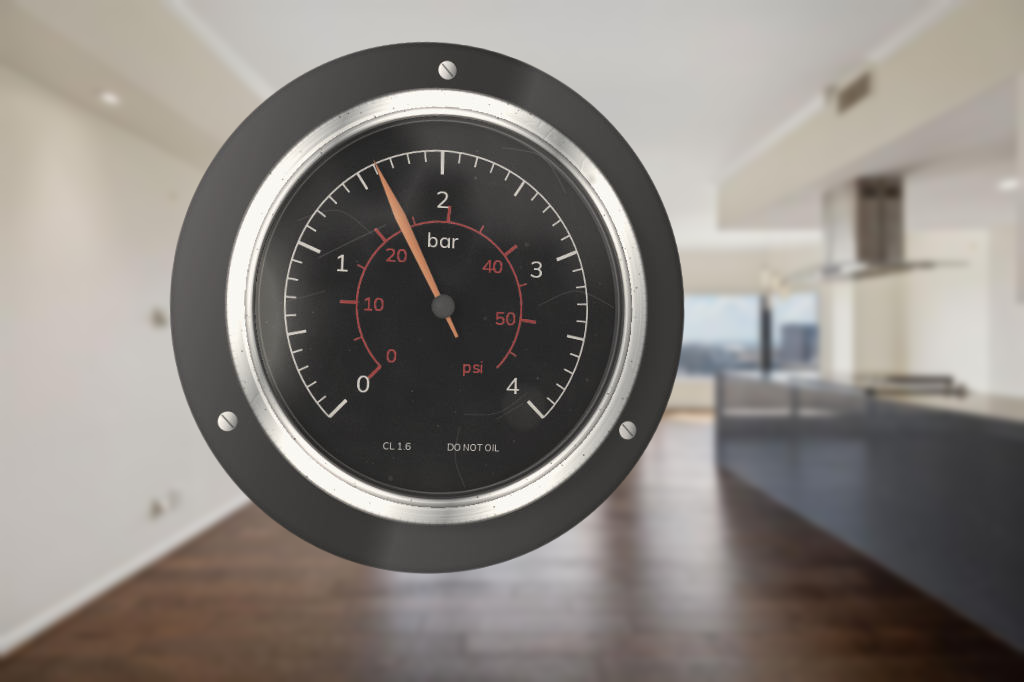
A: 1.6; bar
